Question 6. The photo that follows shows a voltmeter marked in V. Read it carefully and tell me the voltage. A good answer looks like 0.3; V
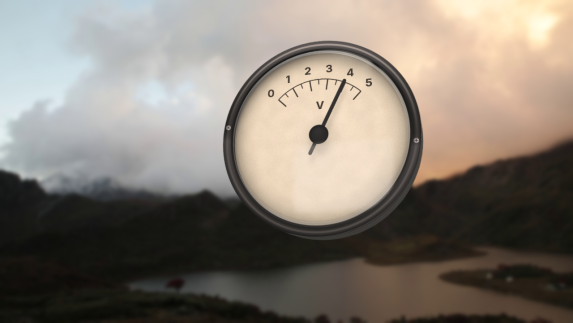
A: 4; V
